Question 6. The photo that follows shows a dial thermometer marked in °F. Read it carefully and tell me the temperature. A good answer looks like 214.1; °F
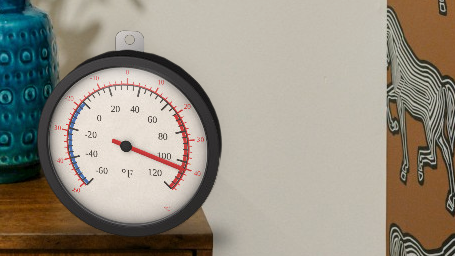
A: 104; °F
